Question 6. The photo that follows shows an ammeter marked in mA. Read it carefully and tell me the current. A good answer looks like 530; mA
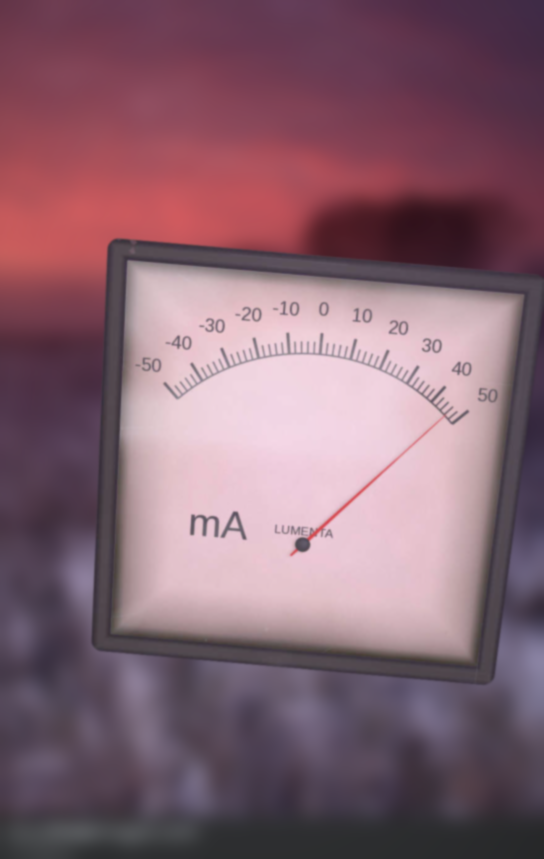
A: 46; mA
